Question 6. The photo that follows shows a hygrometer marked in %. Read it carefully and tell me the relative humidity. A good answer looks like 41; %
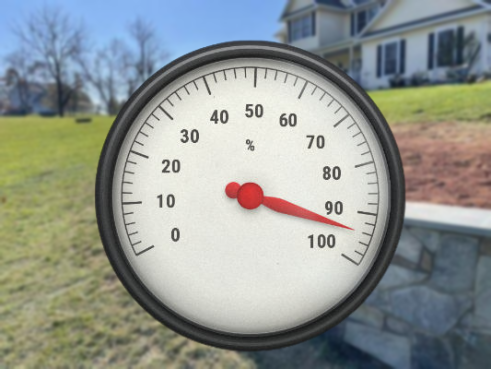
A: 94; %
